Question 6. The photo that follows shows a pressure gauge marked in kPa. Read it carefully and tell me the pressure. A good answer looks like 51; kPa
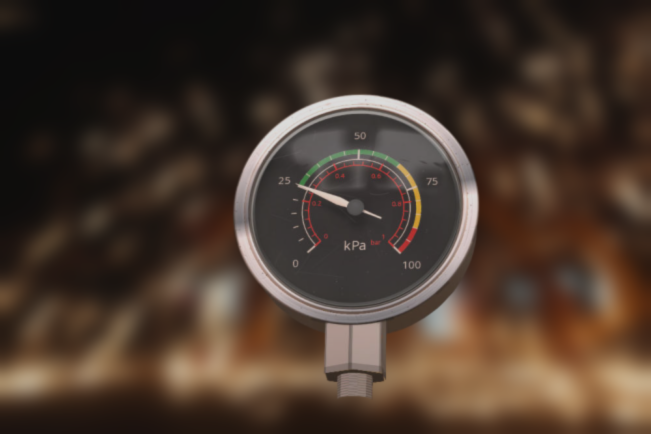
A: 25; kPa
